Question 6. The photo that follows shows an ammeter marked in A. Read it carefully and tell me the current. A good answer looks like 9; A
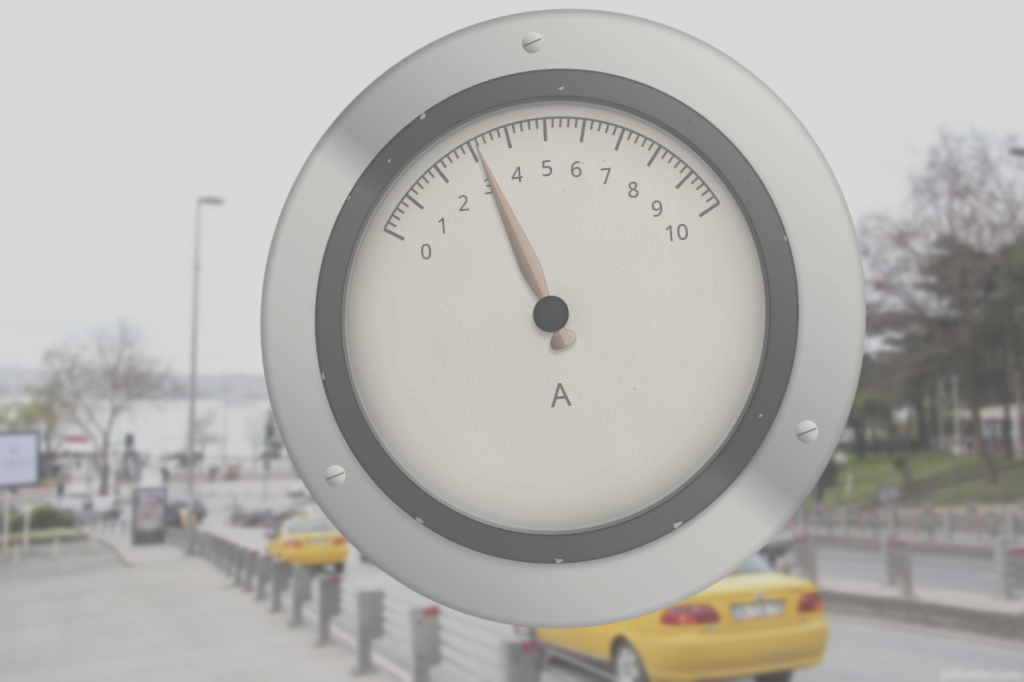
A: 3.2; A
